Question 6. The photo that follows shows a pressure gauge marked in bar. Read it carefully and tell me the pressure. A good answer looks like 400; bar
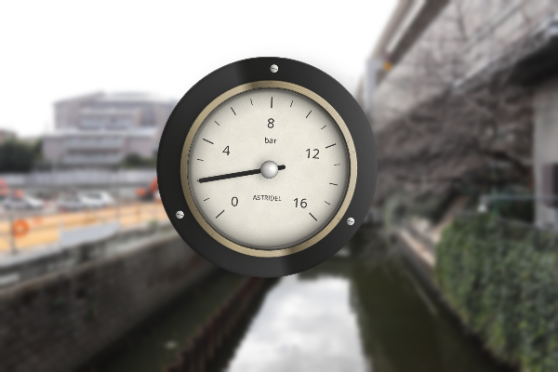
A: 2; bar
